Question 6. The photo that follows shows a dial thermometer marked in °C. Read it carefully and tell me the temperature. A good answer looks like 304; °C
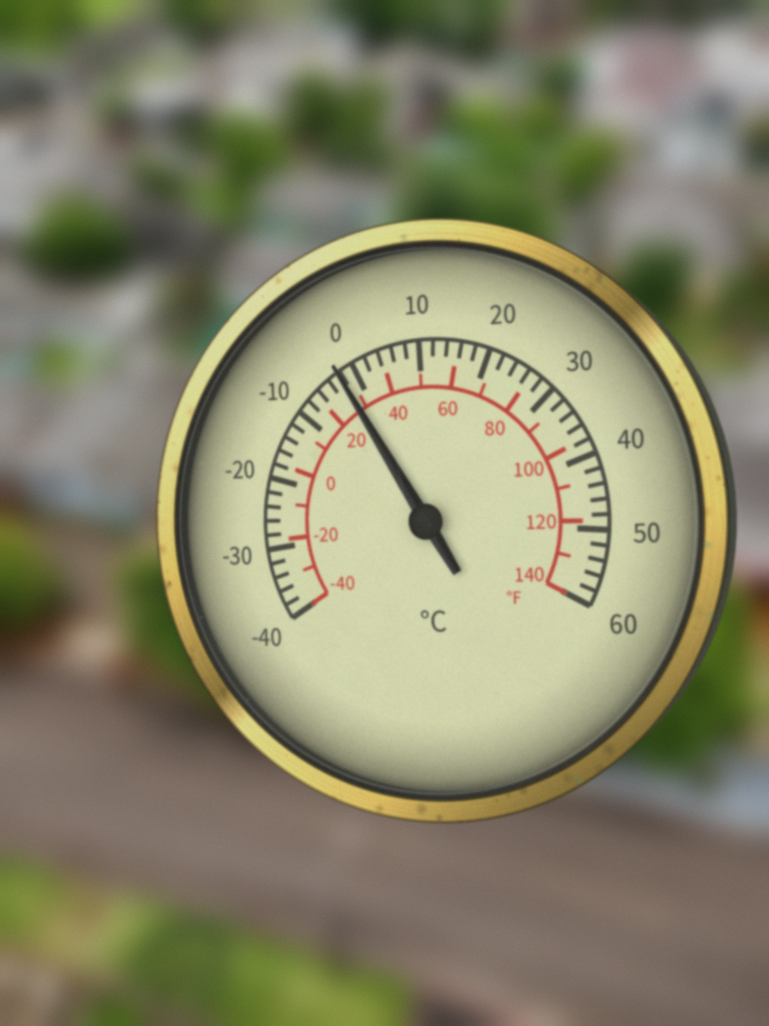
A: -2; °C
